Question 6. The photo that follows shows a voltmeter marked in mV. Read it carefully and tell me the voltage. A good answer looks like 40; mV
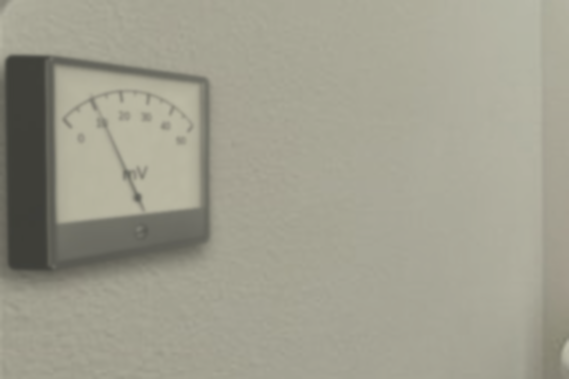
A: 10; mV
